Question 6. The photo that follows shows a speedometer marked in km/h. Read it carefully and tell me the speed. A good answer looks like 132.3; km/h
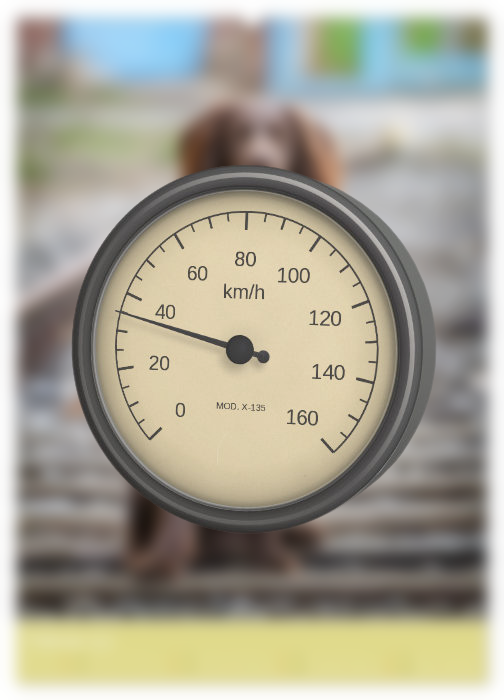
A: 35; km/h
